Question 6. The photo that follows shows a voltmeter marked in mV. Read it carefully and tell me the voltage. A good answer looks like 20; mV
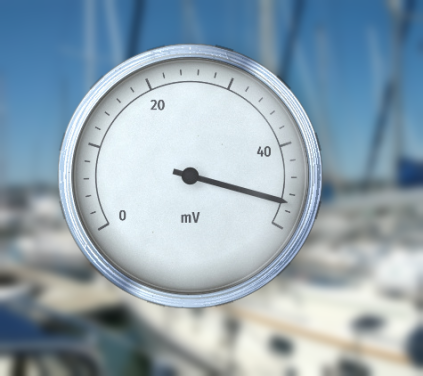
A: 47; mV
